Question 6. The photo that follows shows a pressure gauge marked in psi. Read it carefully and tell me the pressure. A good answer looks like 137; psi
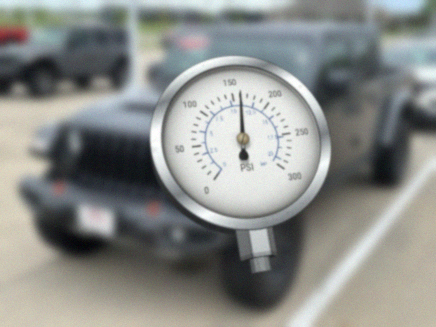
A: 160; psi
